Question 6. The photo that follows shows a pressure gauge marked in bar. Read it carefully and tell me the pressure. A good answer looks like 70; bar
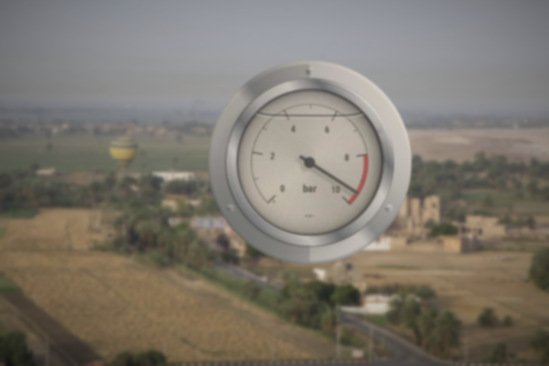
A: 9.5; bar
